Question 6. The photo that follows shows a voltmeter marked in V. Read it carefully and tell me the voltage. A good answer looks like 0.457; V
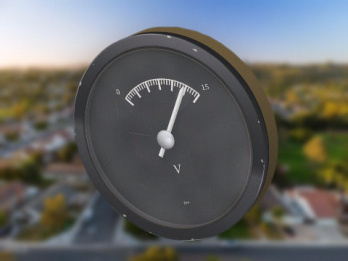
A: 12.5; V
